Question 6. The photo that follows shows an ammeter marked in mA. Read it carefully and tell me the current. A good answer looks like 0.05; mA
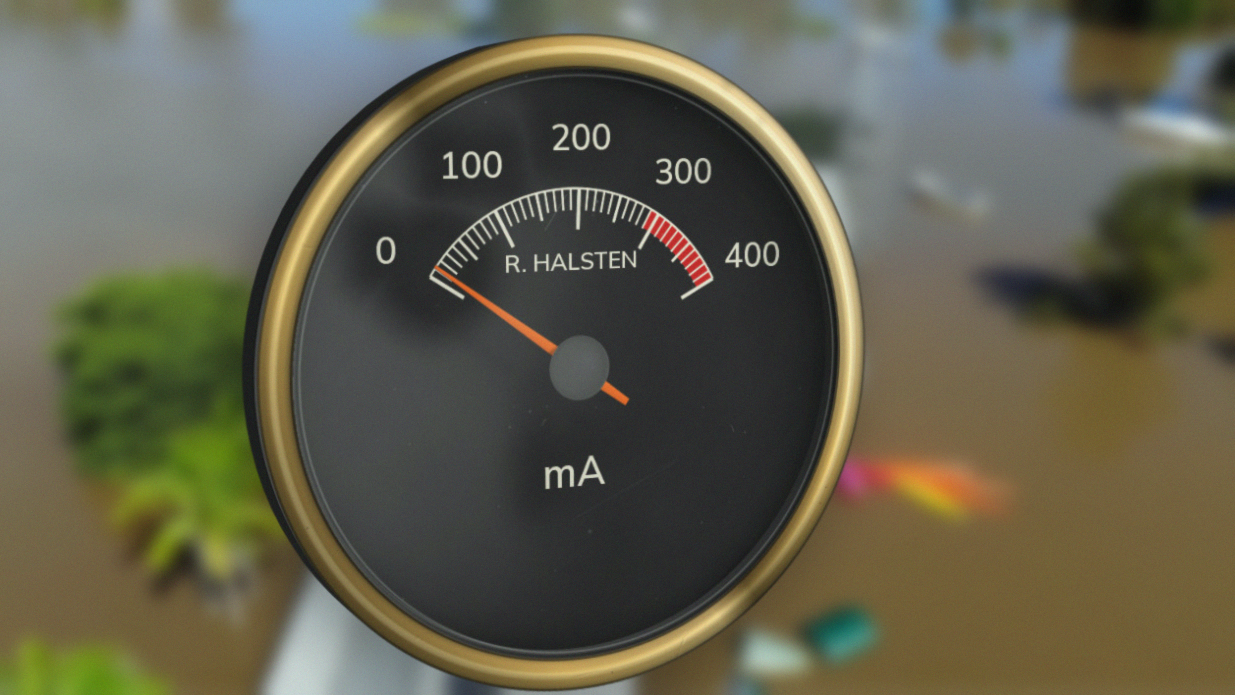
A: 10; mA
